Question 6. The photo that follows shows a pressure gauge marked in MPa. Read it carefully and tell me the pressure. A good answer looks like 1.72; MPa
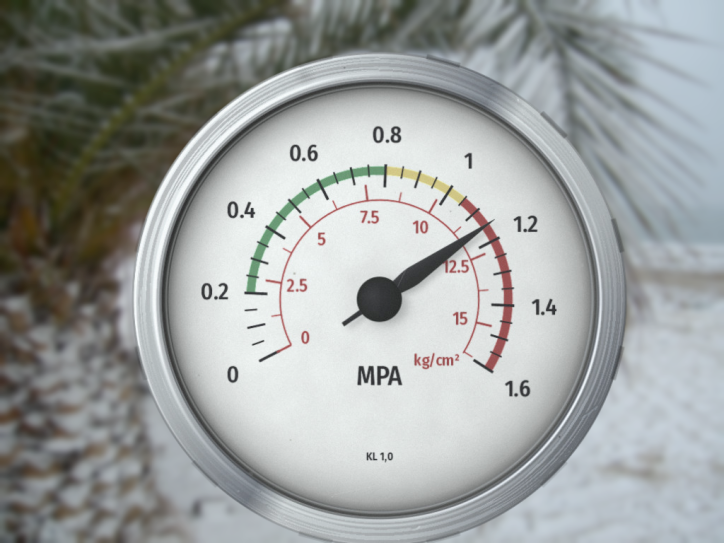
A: 1.15; MPa
